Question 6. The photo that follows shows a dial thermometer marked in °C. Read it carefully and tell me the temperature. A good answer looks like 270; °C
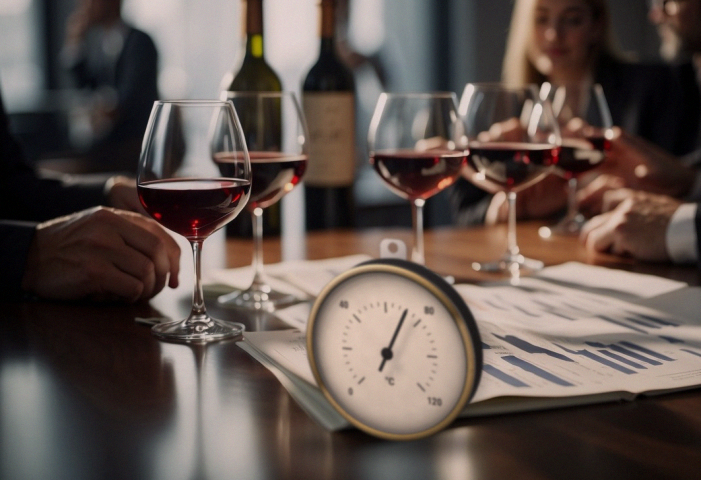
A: 72; °C
